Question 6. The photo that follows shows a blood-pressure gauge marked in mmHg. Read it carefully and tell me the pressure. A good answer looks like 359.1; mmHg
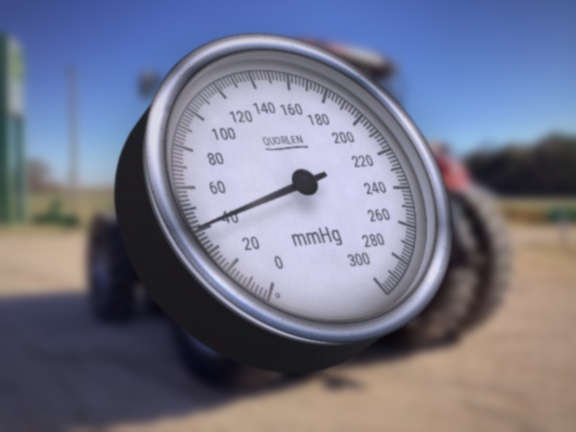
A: 40; mmHg
